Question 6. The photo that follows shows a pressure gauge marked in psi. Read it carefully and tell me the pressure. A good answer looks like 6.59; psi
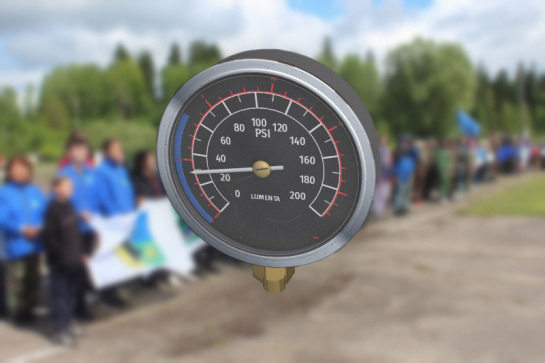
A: 30; psi
